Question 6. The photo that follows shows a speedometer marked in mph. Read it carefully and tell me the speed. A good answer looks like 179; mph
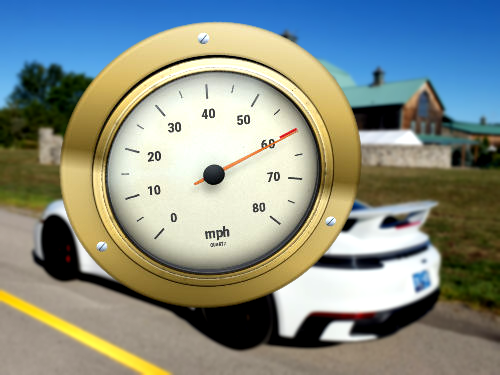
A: 60; mph
